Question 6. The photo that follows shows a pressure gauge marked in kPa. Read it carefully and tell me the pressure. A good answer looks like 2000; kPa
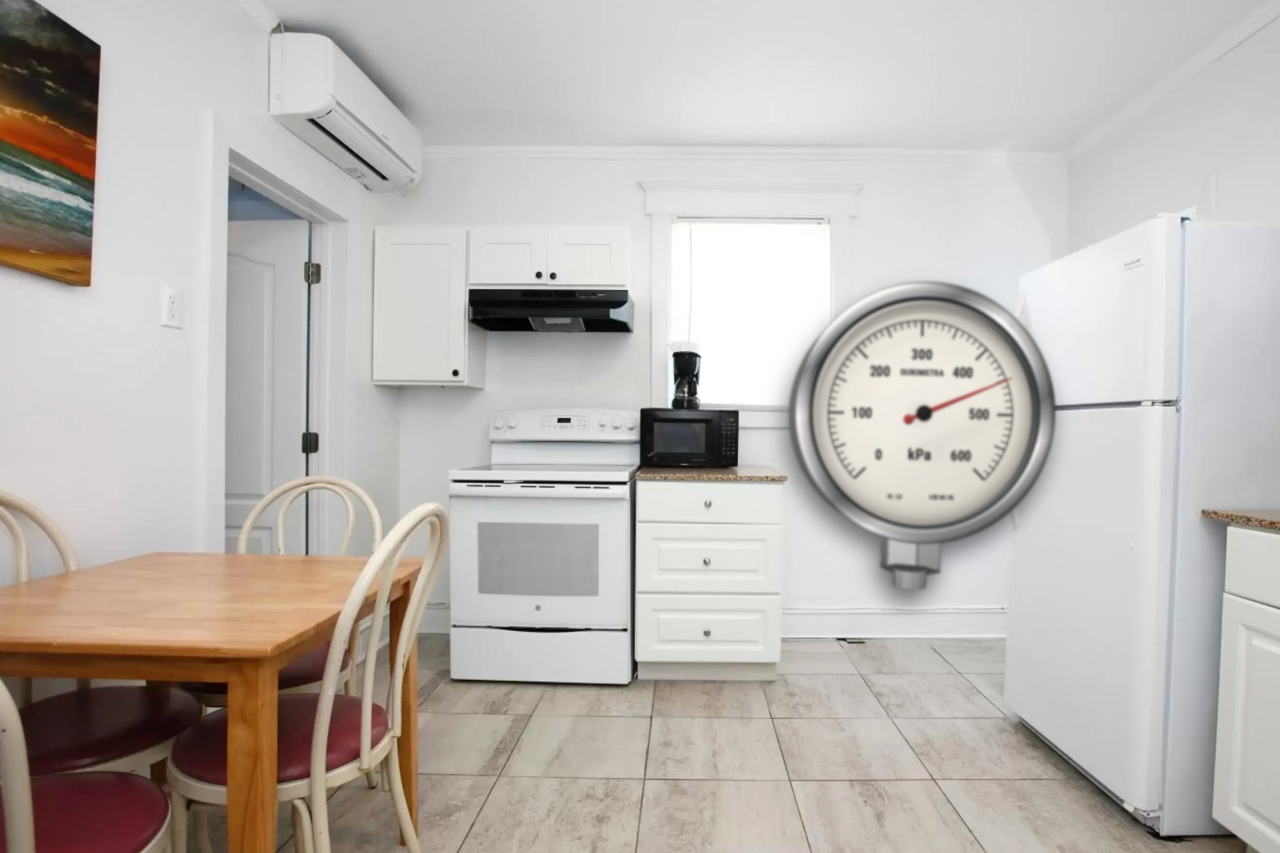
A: 450; kPa
